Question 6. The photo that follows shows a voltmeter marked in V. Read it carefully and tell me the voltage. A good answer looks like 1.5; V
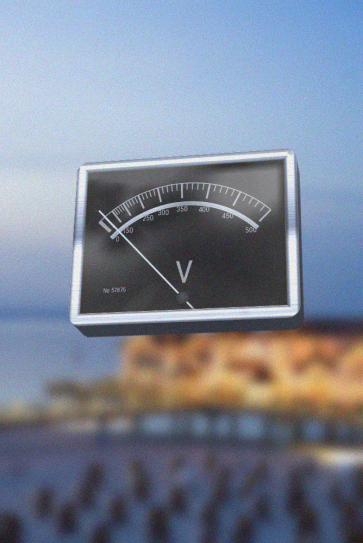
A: 100; V
